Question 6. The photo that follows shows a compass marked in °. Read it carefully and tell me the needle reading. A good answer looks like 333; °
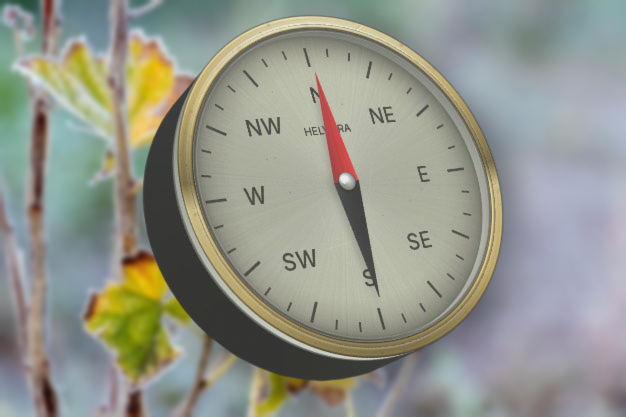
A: 0; °
